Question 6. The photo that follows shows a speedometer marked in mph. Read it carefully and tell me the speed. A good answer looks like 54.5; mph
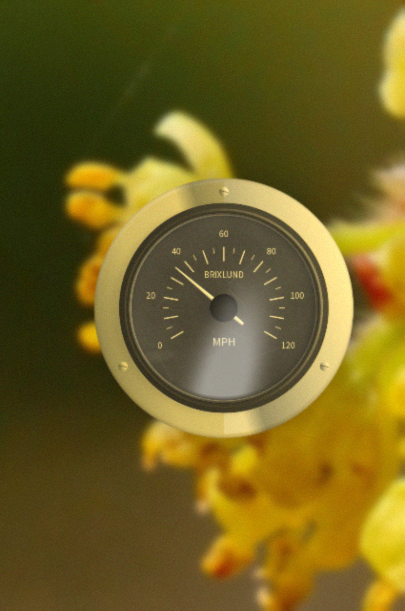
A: 35; mph
